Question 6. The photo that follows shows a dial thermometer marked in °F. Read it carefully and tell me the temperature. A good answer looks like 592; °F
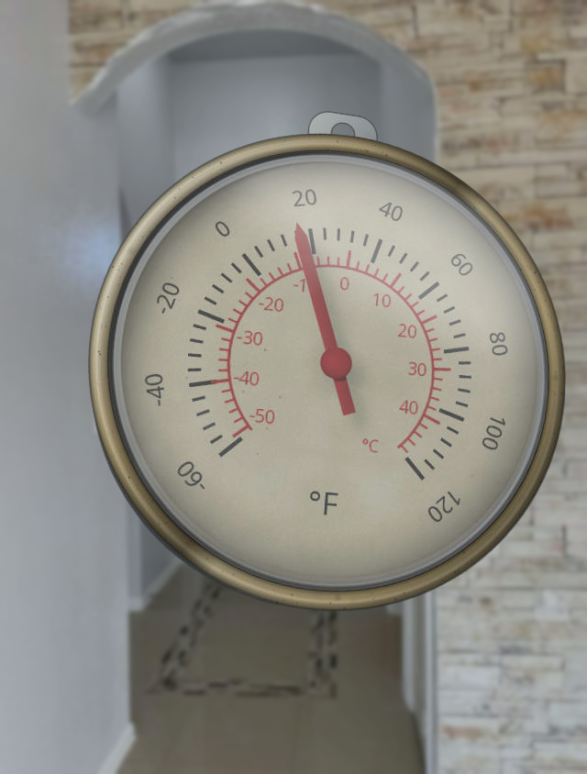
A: 16; °F
